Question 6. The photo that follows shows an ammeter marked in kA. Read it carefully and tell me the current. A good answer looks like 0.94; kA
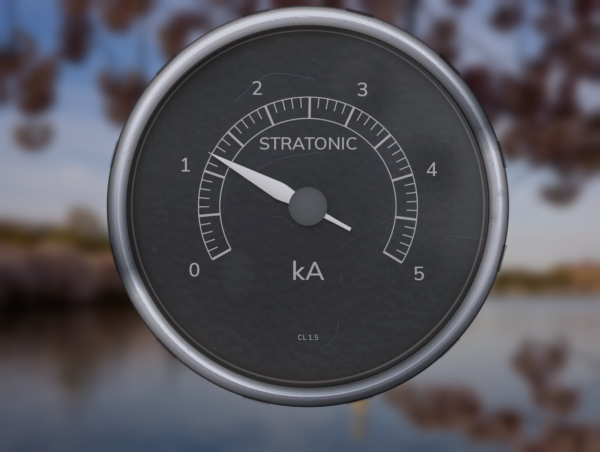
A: 1.2; kA
